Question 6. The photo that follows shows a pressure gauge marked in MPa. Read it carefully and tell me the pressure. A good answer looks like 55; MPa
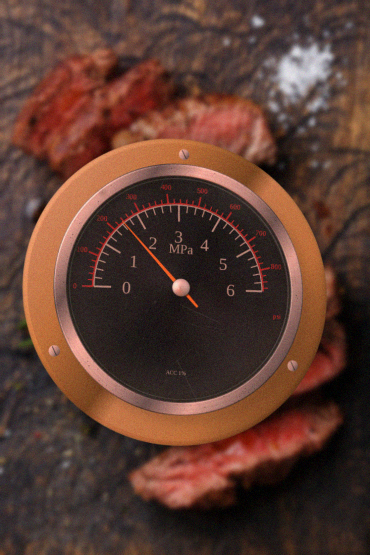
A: 1.6; MPa
